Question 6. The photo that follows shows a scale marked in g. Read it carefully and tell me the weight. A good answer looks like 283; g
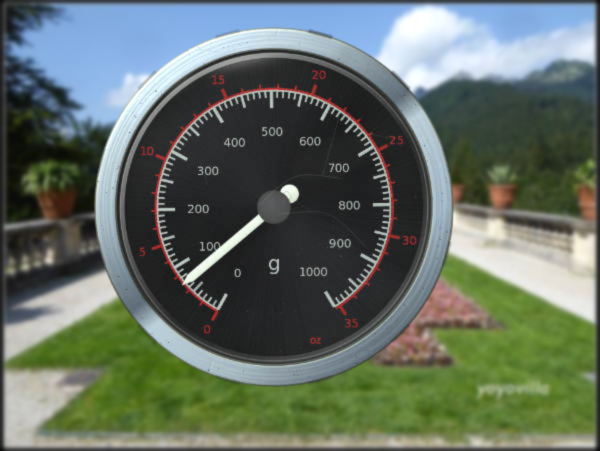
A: 70; g
